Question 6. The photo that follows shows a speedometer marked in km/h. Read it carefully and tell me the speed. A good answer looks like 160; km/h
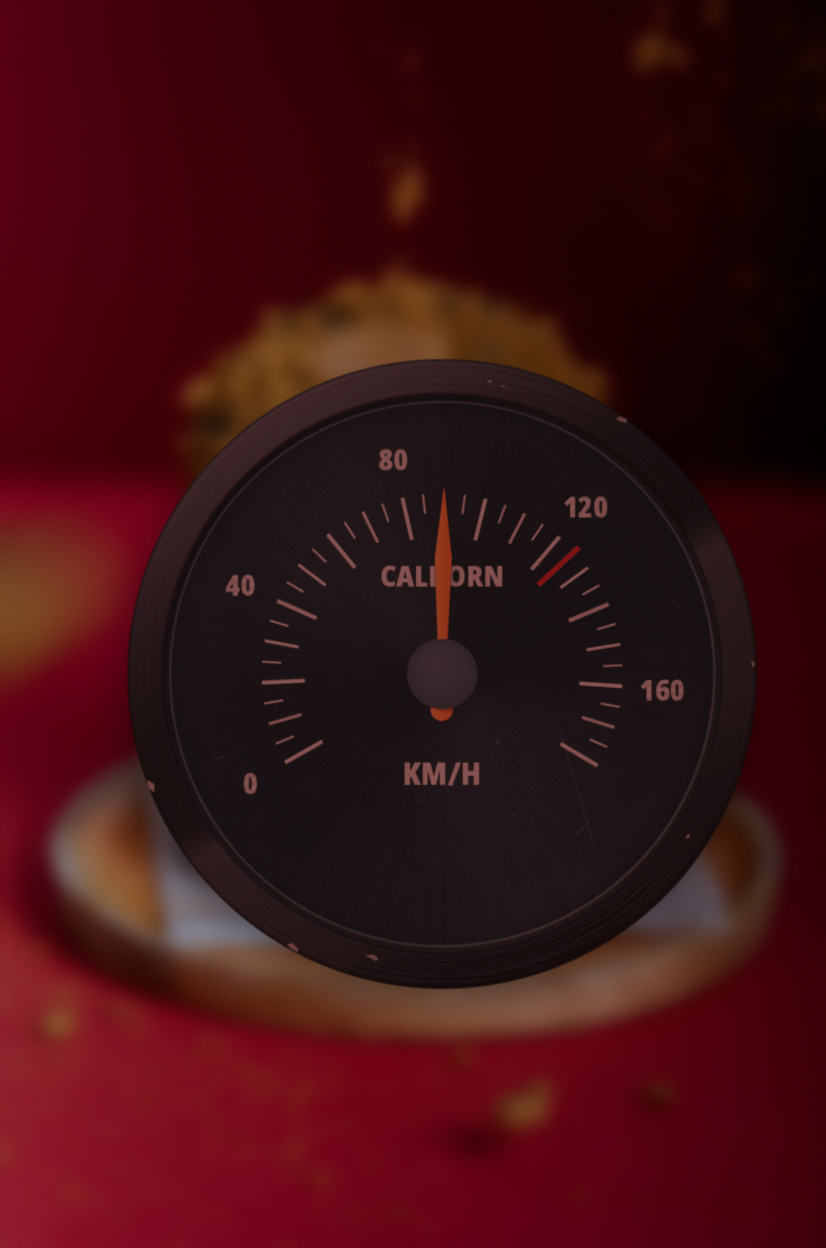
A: 90; km/h
